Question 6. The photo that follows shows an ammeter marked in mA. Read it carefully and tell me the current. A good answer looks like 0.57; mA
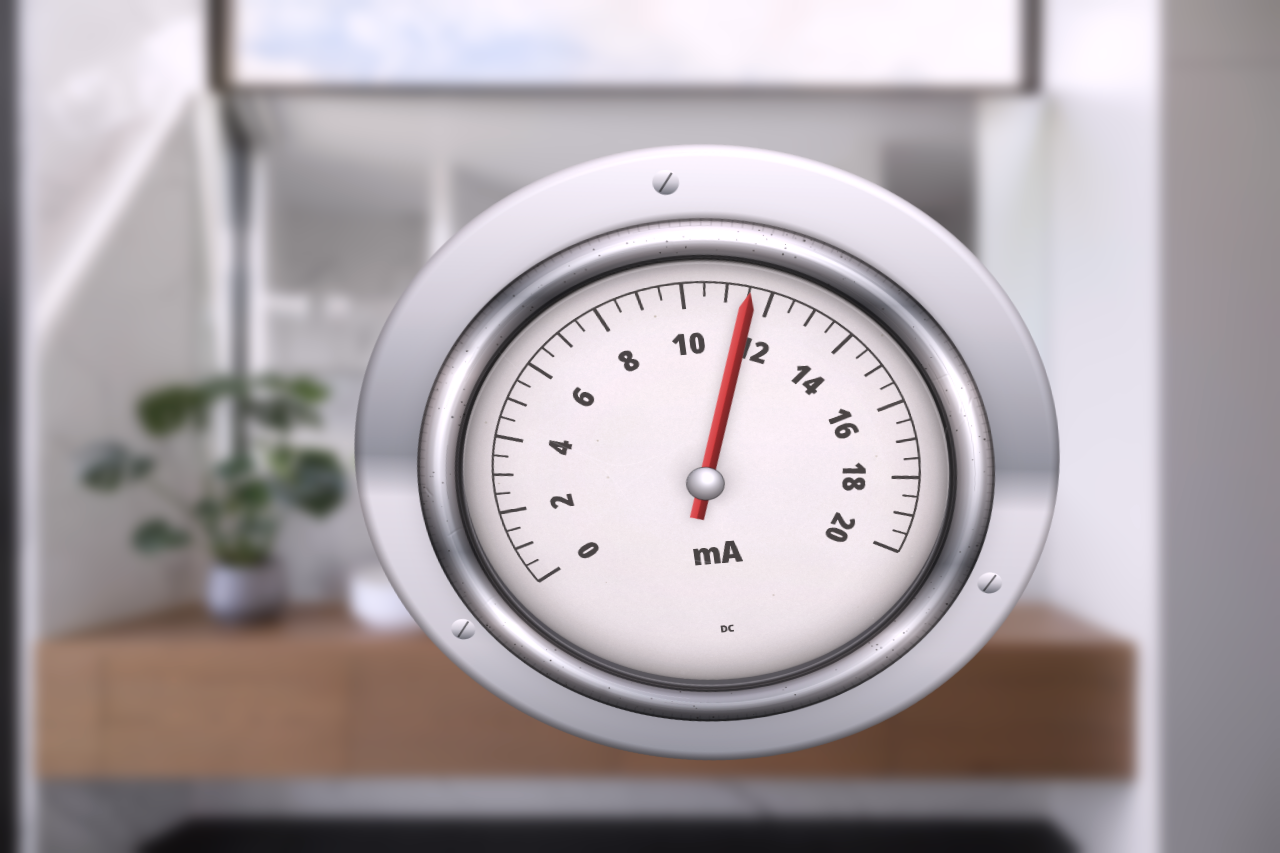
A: 11.5; mA
